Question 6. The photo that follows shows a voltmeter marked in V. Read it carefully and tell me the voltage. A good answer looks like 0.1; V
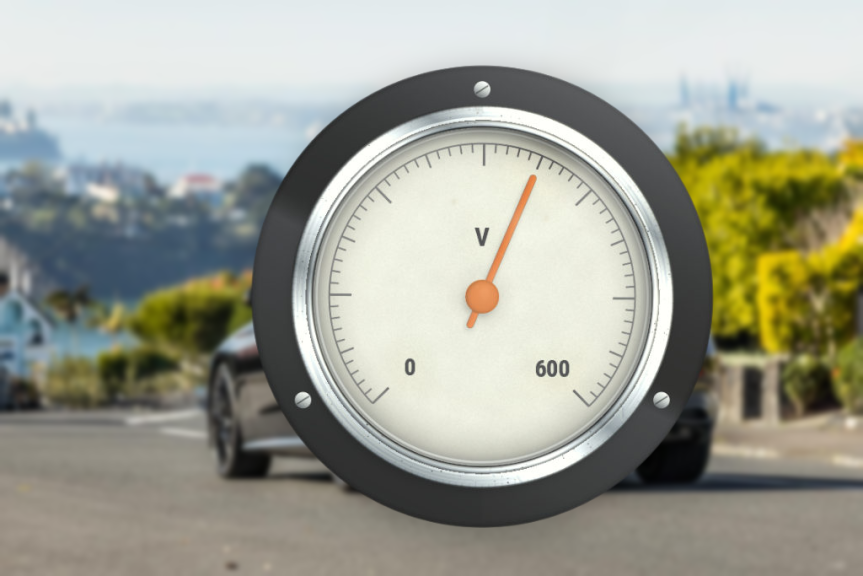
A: 350; V
